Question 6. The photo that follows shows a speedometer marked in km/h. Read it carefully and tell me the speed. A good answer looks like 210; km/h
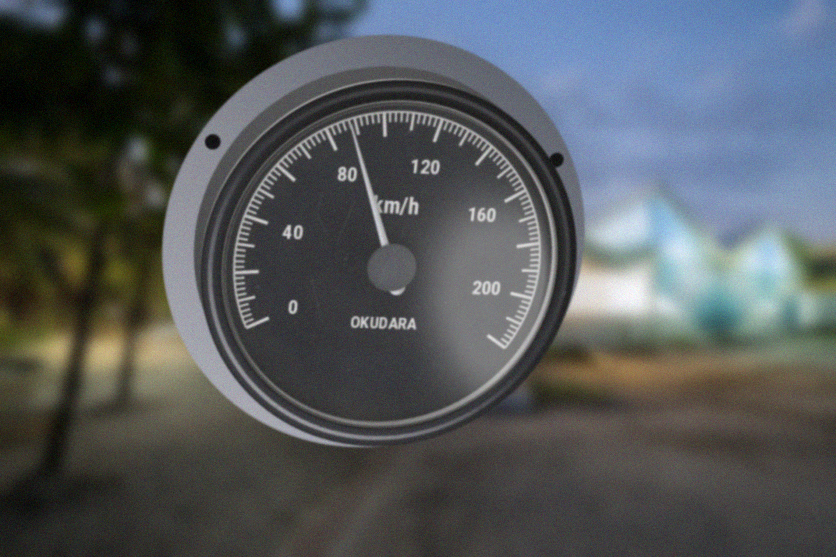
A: 88; km/h
